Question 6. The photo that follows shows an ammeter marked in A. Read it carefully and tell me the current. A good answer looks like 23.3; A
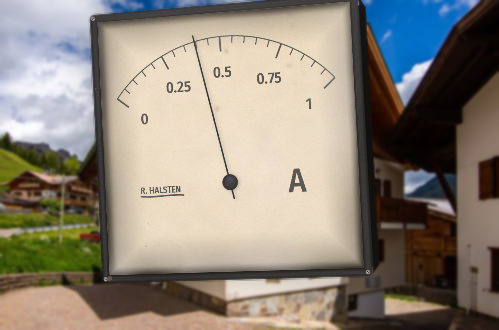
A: 0.4; A
